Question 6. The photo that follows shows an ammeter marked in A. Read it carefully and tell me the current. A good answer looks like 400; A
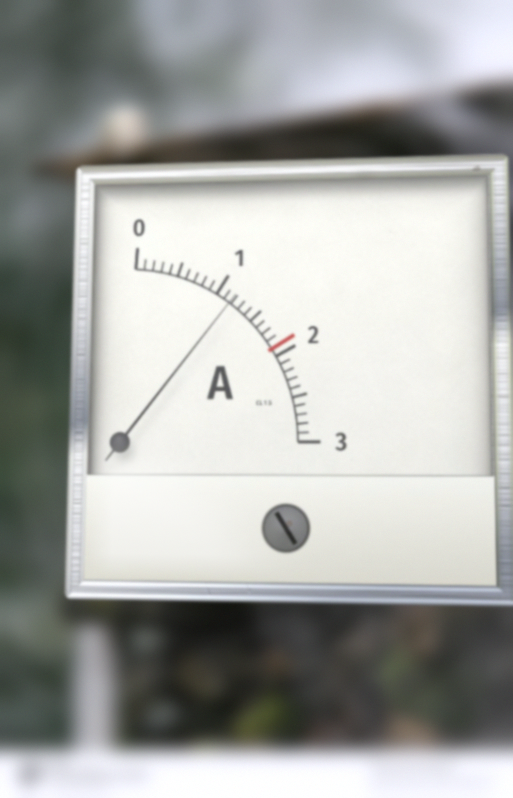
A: 1.2; A
